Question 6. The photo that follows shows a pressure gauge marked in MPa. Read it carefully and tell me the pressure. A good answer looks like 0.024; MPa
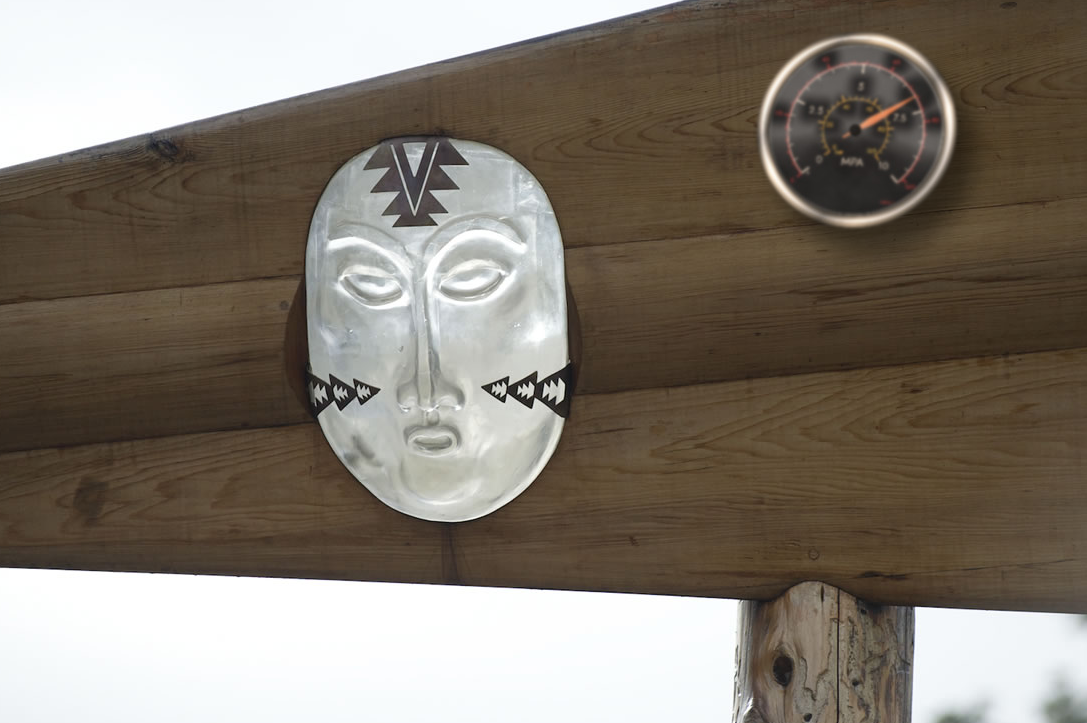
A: 7; MPa
